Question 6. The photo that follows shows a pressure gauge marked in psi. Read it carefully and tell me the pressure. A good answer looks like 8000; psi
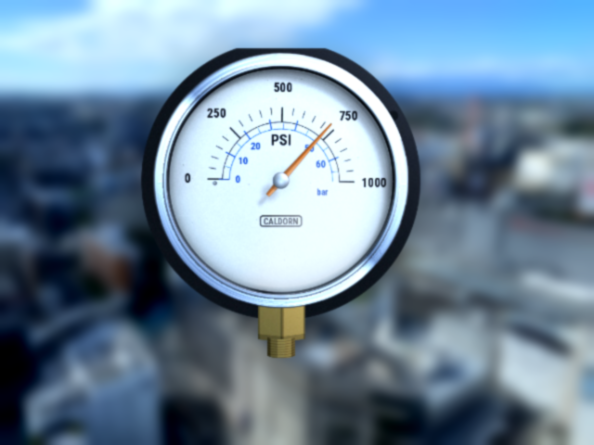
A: 725; psi
